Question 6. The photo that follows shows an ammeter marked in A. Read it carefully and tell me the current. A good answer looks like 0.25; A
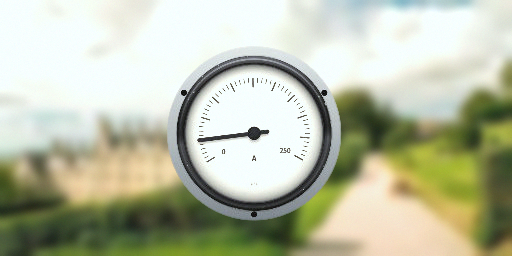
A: 25; A
